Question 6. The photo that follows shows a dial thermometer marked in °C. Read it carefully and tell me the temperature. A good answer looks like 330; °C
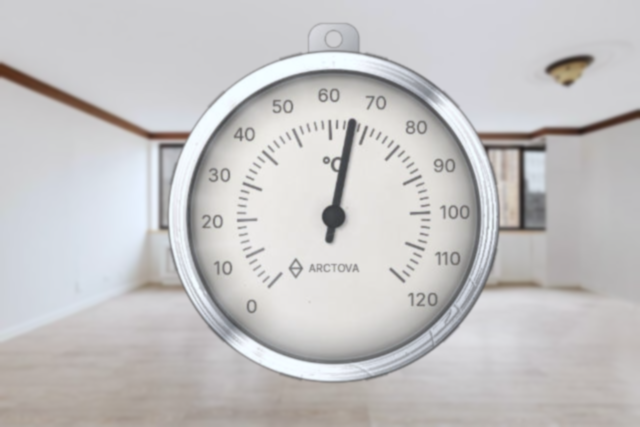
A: 66; °C
